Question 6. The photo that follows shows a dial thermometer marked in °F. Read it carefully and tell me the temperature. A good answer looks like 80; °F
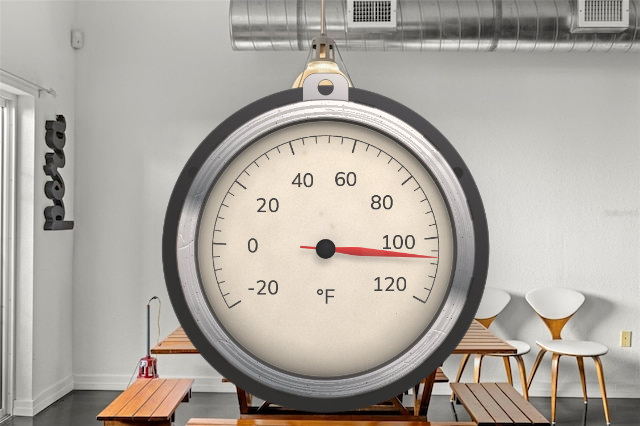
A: 106; °F
